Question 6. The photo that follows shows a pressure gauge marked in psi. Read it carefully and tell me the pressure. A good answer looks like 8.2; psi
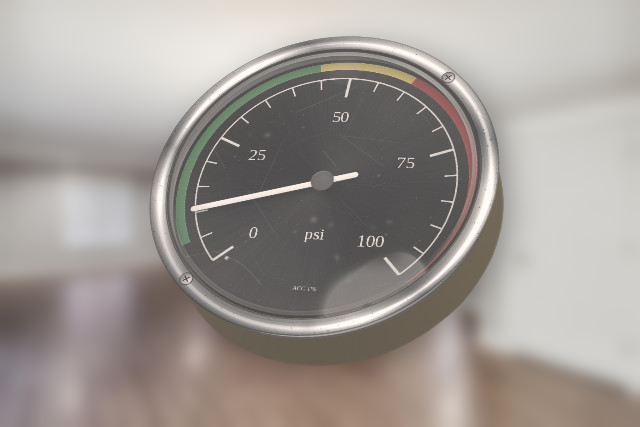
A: 10; psi
